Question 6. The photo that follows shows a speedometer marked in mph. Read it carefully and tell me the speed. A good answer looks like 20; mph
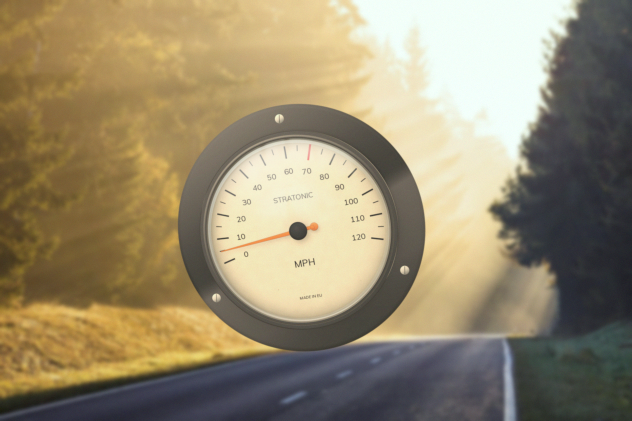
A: 5; mph
